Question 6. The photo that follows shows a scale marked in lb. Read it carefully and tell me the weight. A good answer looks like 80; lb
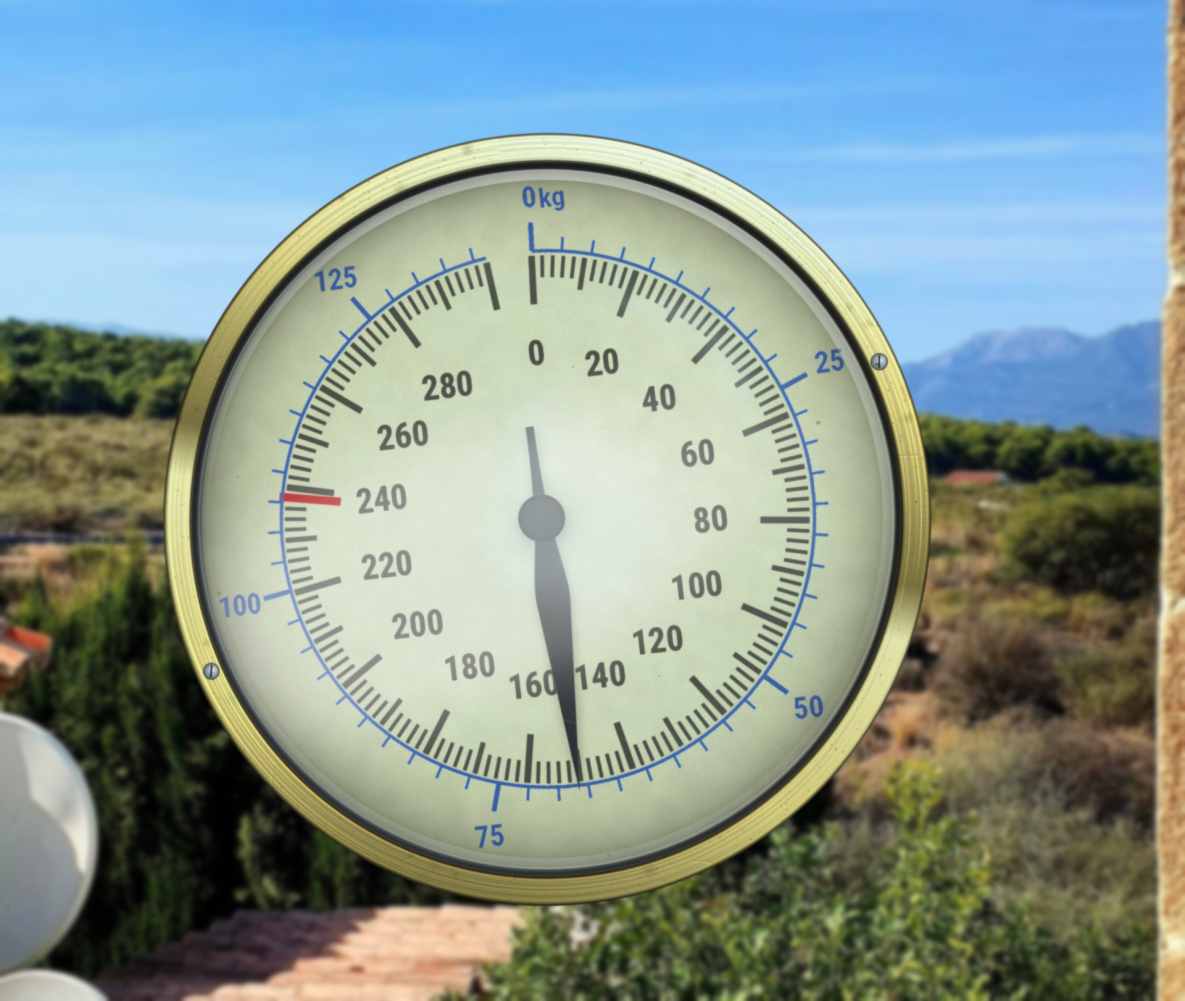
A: 150; lb
